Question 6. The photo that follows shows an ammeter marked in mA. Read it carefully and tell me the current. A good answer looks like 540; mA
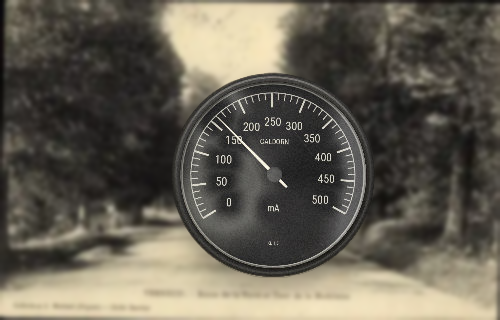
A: 160; mA
